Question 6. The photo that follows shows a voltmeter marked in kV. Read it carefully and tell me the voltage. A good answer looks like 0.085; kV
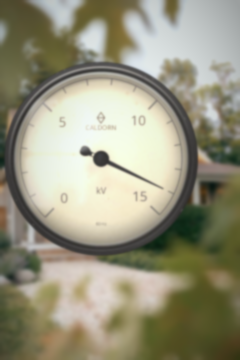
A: 14; kV
